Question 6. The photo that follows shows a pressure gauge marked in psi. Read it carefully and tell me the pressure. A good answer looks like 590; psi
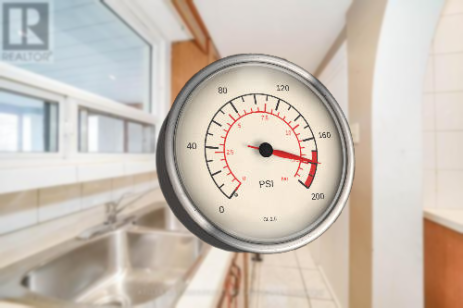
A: 180; psi
